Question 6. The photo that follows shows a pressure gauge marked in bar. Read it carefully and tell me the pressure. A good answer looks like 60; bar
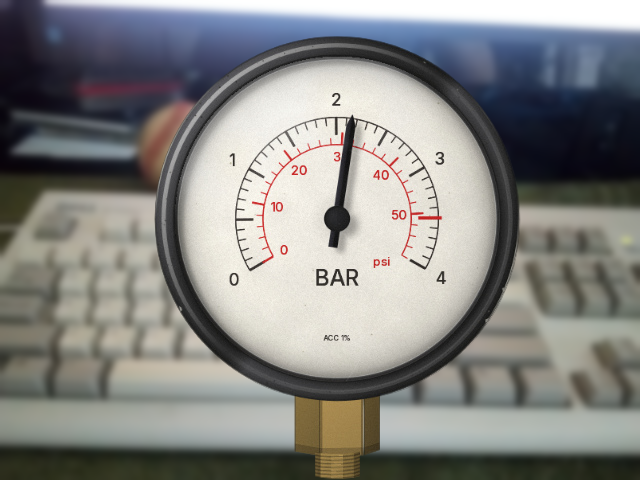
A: 2.15; bar
